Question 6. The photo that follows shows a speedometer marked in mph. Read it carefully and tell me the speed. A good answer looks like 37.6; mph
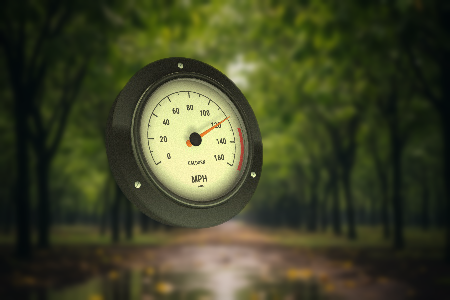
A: 120; mph
